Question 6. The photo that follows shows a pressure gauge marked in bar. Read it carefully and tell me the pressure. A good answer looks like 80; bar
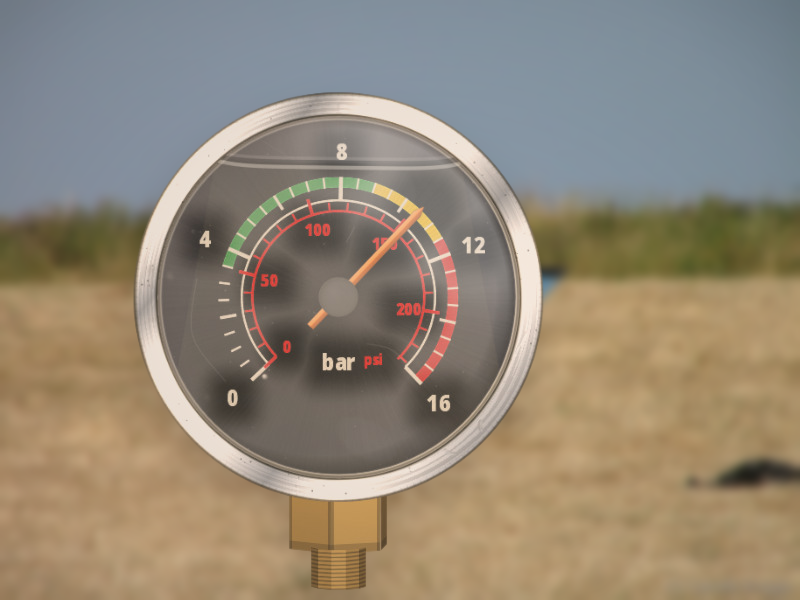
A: 10.5; bar
